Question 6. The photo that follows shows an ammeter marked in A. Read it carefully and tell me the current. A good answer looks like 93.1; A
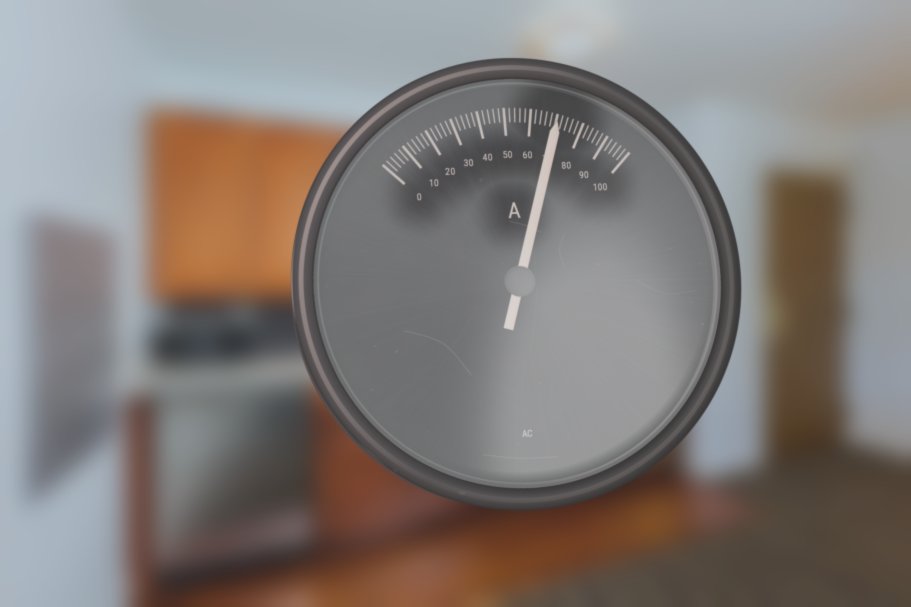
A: 70; A
